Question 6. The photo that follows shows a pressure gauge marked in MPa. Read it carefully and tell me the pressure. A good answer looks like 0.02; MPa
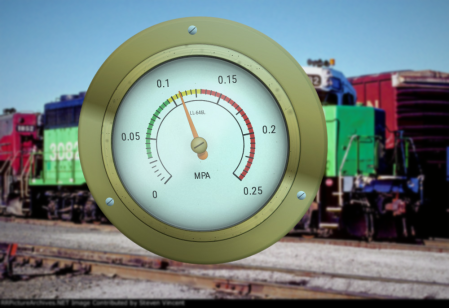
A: 0.11; MPa
